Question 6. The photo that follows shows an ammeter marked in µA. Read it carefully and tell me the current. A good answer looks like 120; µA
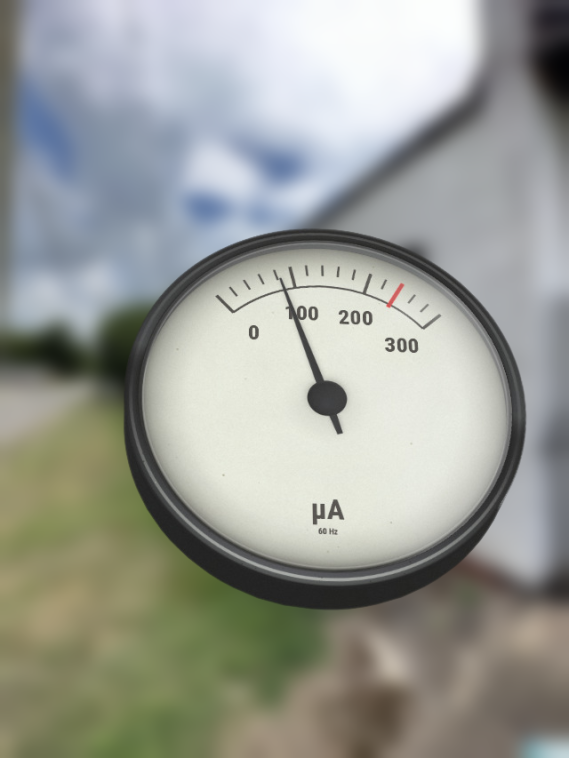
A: 80; µA
